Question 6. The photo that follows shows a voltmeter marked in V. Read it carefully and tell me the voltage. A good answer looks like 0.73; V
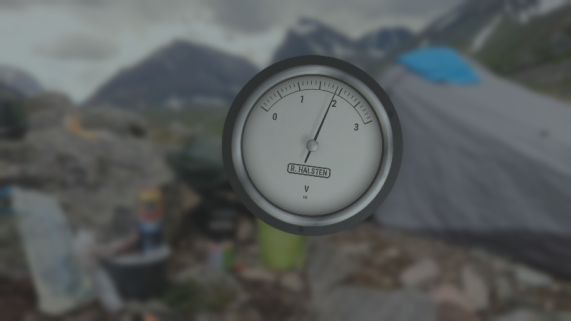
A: 1.9; V
